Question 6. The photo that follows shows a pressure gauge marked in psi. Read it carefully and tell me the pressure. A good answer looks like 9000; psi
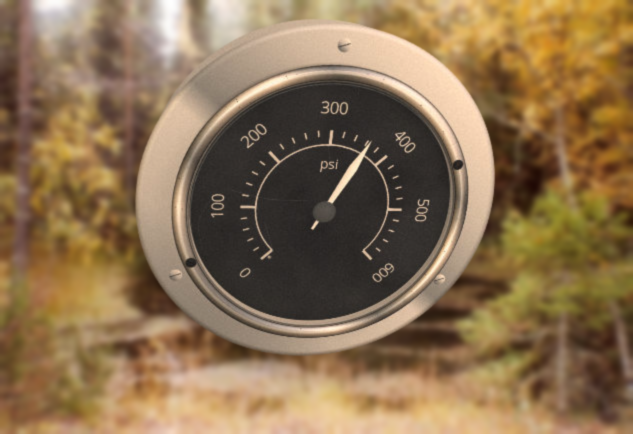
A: 360; psi
